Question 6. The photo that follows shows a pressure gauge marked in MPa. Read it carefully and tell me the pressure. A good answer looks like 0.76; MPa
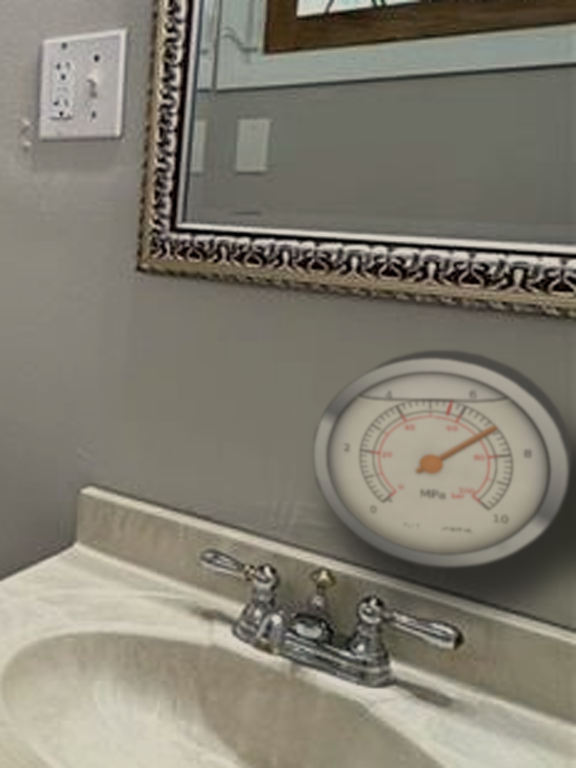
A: 7; MPa
